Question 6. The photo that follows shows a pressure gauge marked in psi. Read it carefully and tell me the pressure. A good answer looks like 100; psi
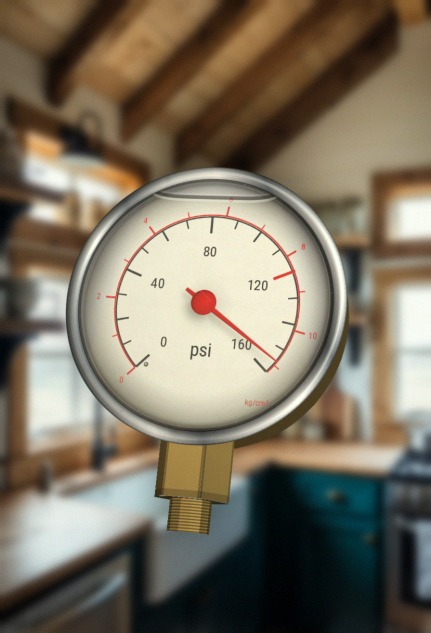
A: 155; psi
